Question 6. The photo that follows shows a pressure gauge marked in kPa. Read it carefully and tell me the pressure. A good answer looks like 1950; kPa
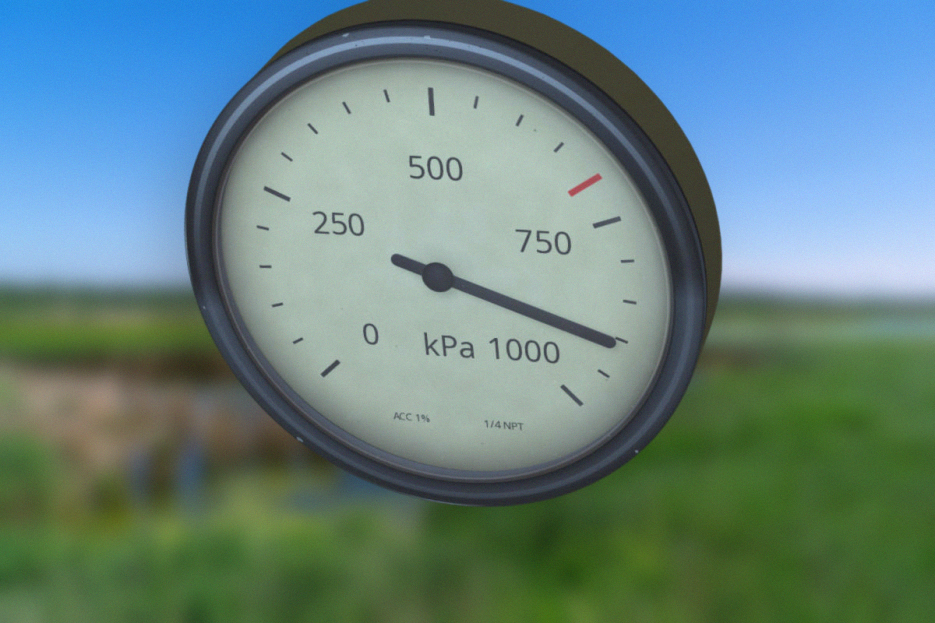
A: 900; kPa
